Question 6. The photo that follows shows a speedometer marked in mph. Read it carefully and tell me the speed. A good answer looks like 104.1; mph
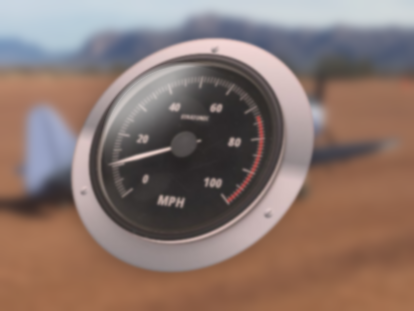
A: 10; mph
